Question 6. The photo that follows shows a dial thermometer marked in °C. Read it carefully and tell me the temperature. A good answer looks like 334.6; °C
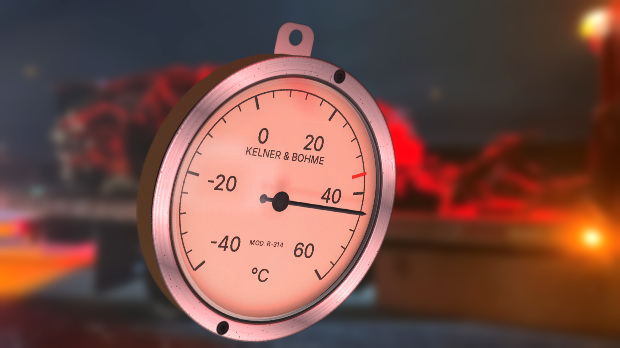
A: 44; °C
